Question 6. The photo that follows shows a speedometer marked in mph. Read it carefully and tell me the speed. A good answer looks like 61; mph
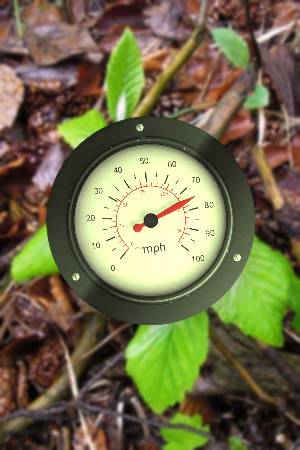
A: 75; mph
